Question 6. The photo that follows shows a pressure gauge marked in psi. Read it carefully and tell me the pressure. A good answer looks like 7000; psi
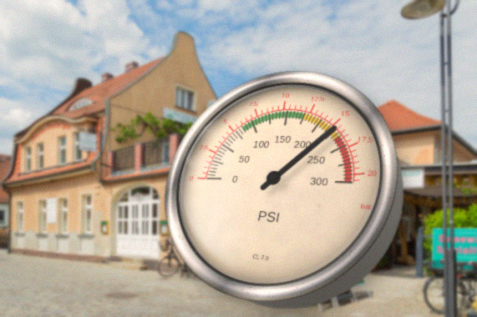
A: 225; psi
